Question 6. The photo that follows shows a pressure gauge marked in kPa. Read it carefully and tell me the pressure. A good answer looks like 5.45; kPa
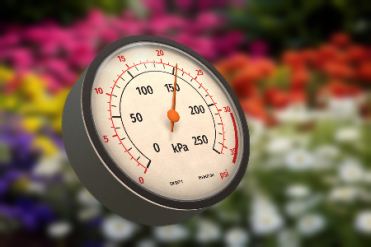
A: 150; kPa
